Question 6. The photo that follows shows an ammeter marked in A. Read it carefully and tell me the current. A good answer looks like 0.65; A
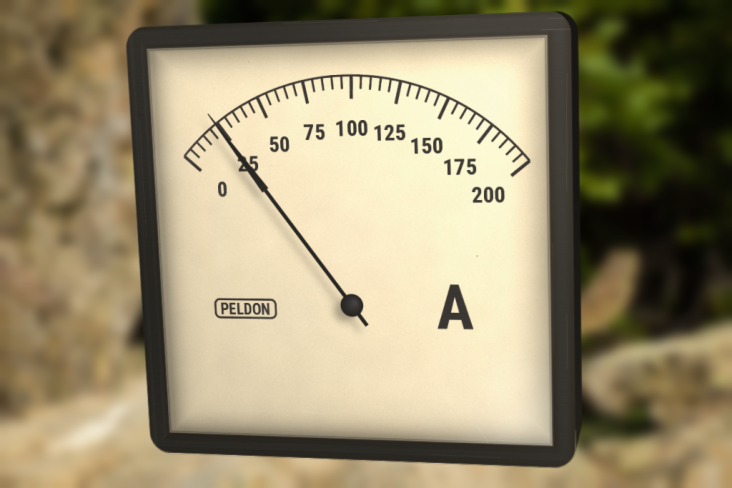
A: 25; A
